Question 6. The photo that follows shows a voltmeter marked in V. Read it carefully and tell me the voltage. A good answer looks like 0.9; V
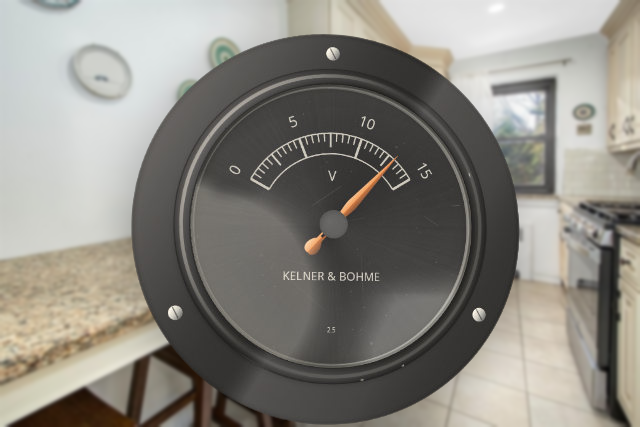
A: 13; V
